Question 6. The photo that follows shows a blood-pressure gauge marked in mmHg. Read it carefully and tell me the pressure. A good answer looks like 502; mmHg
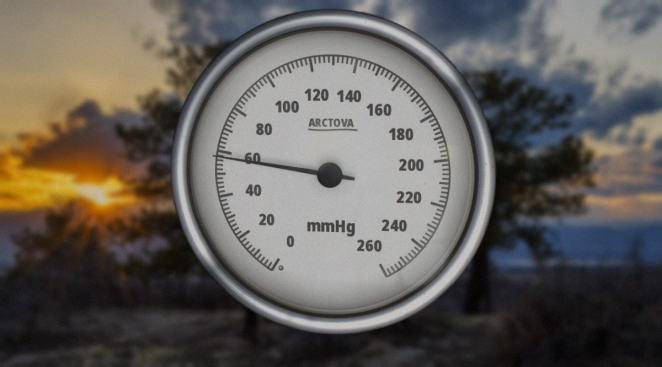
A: 58; mmHg
